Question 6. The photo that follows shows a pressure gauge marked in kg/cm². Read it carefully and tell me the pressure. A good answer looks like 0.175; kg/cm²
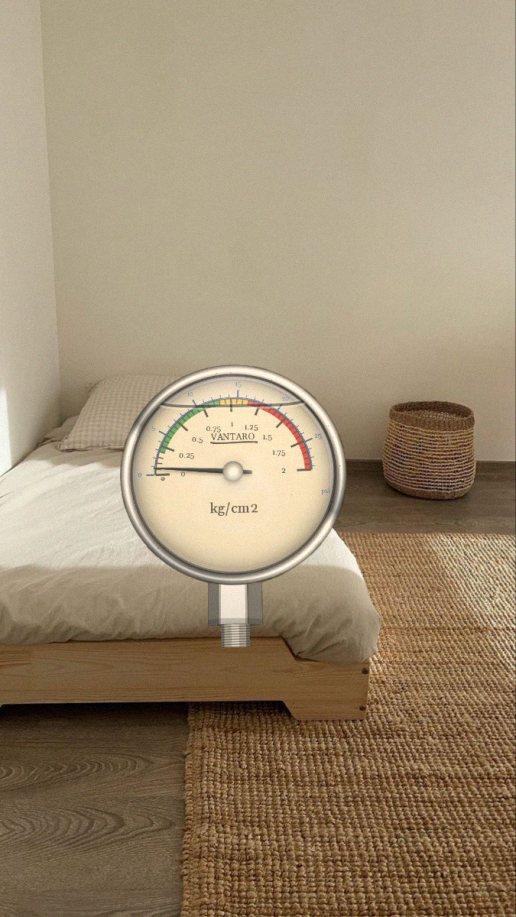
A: 0.05; kg/cm²
